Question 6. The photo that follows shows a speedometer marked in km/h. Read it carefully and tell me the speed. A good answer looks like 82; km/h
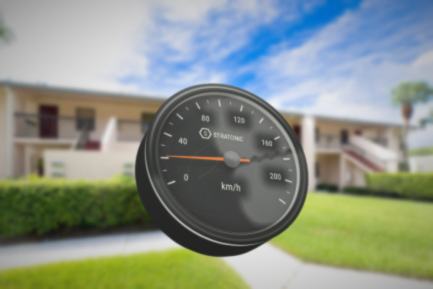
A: 20; km/h
